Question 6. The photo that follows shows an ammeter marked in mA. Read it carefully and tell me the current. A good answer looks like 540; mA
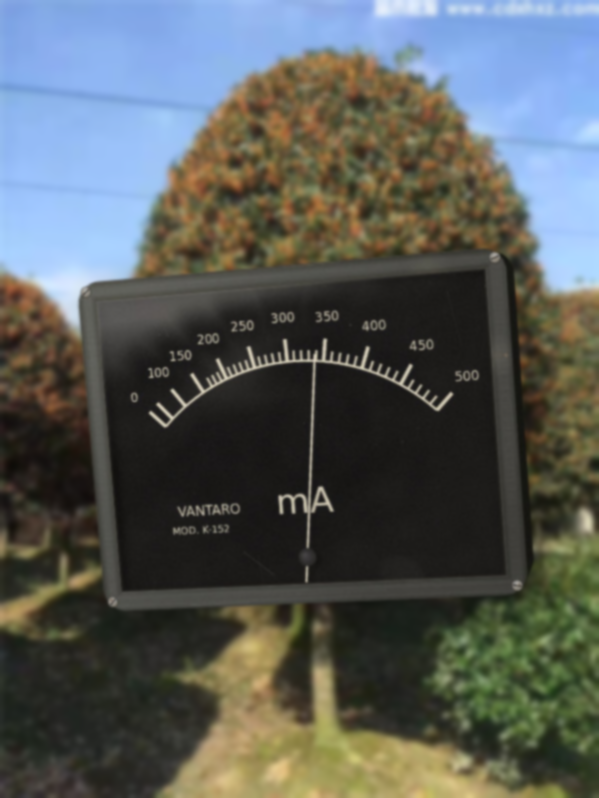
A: 340; mA
